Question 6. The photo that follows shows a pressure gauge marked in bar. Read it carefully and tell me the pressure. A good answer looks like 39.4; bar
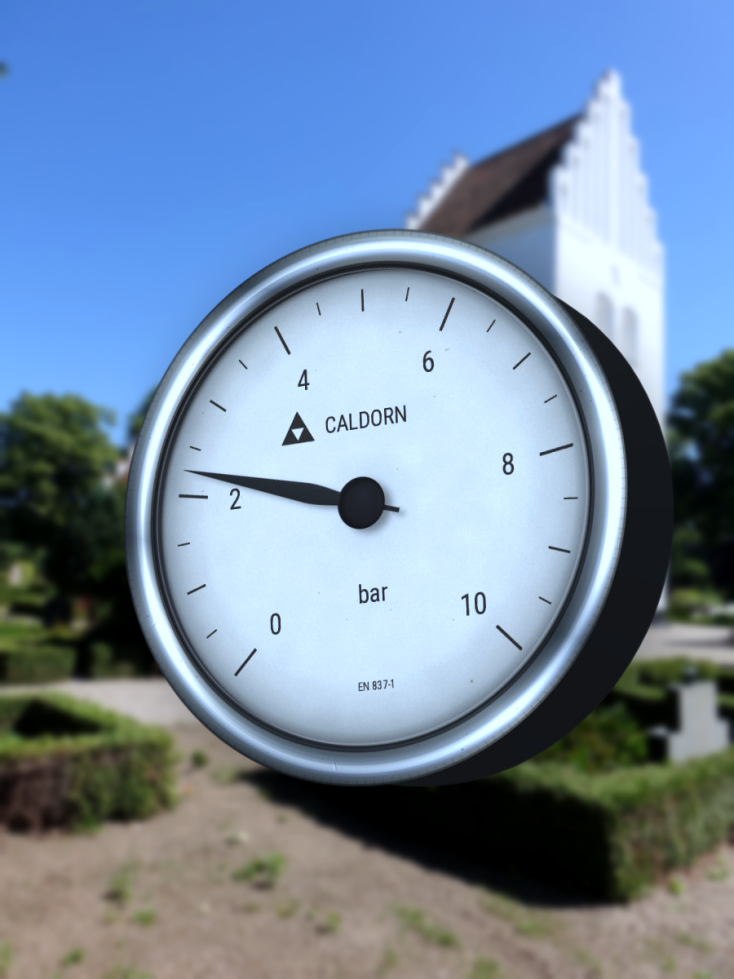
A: 2.25; bar
